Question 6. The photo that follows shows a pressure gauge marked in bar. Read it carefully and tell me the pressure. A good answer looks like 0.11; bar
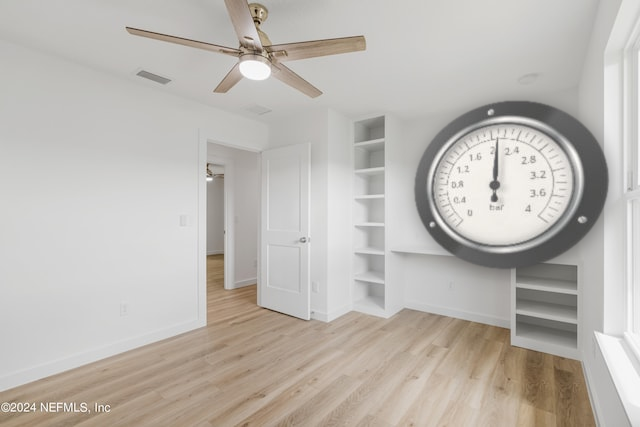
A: 2.1; bar
